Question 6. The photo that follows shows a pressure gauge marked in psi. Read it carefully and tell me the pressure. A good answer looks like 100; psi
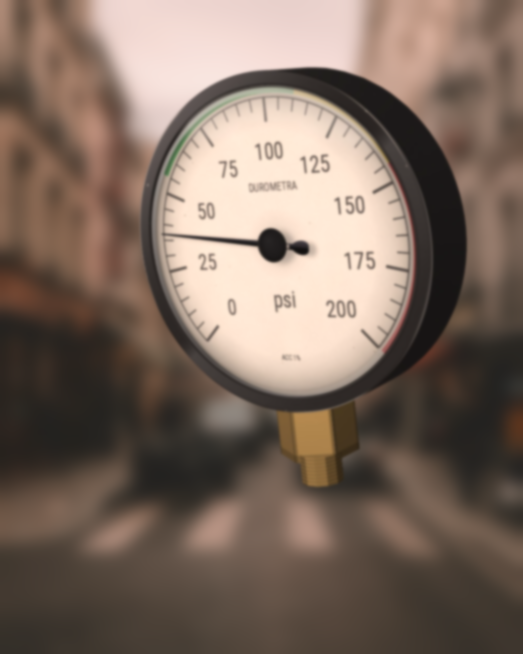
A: 37.5; psi
